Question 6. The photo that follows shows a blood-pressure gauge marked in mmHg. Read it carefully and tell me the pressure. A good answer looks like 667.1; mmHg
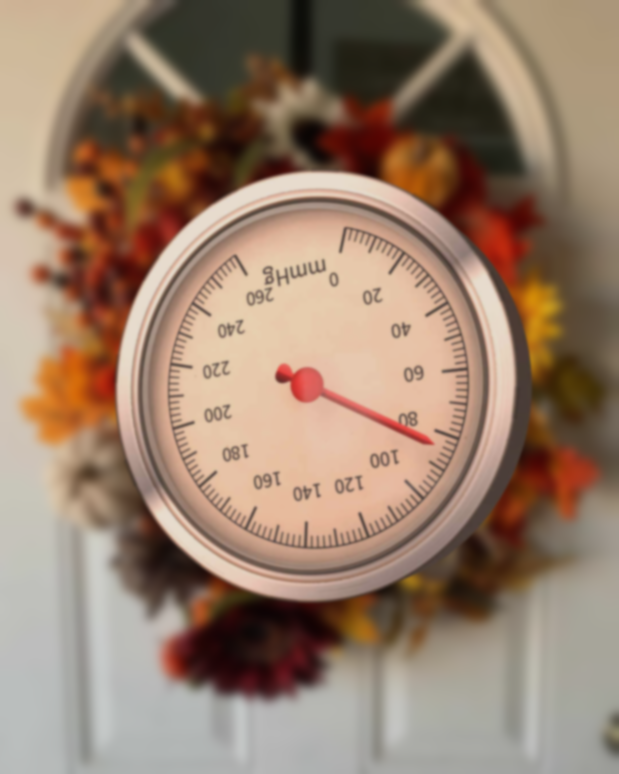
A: 84; mmHg
